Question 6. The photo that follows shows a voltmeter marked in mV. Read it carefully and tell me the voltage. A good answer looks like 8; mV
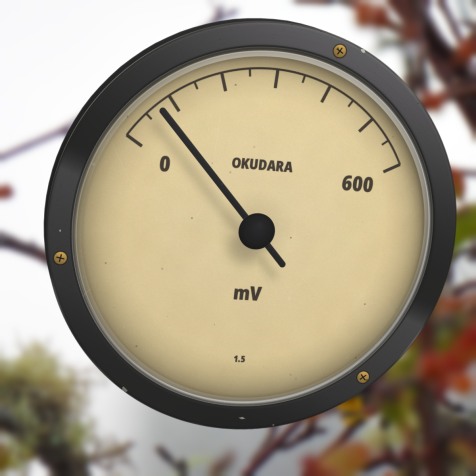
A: 75; mV
